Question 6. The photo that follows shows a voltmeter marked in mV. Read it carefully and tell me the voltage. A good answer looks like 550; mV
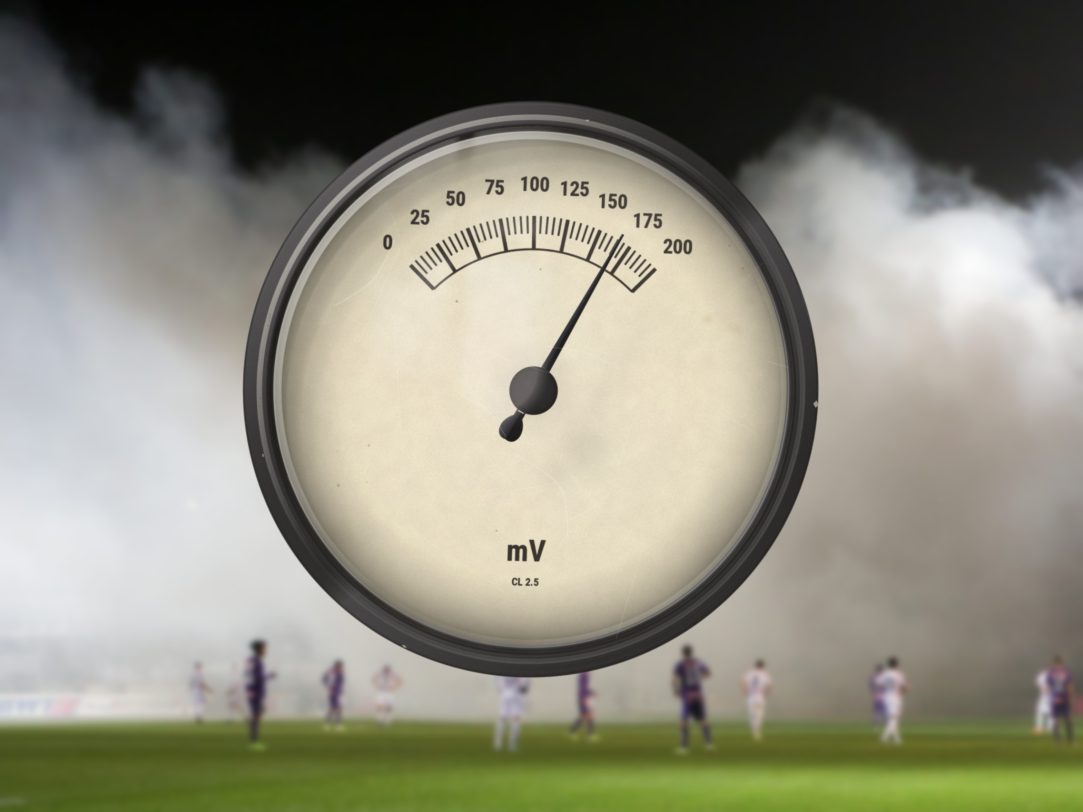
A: 165; mV
